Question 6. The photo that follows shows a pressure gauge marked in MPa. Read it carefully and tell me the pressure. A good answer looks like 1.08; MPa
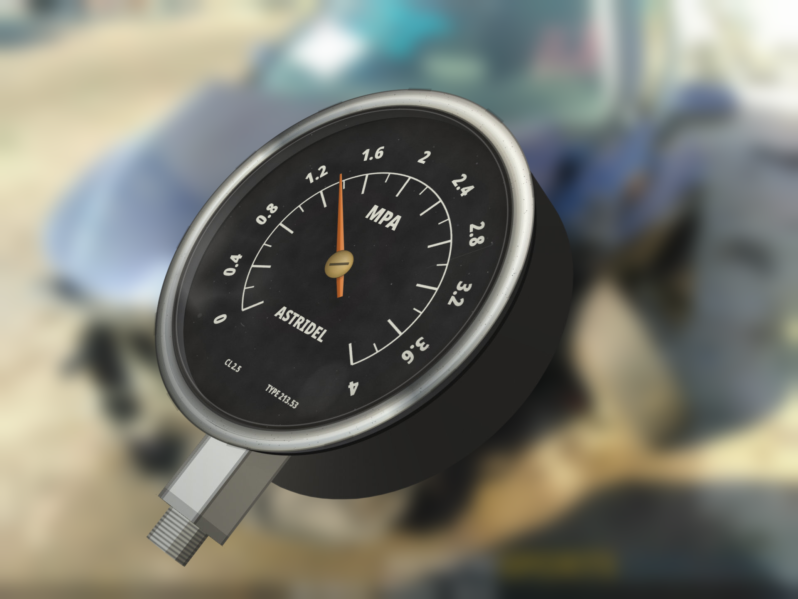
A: 1.4; MPa
